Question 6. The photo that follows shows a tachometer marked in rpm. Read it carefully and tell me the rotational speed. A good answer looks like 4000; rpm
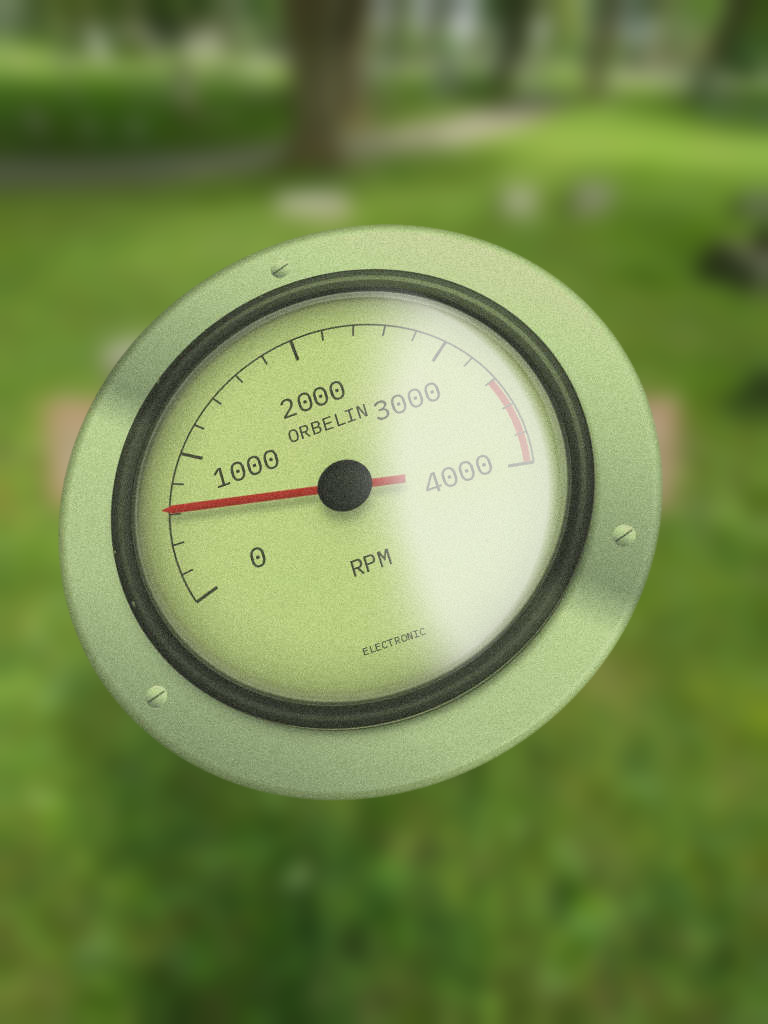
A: 600; rpm
